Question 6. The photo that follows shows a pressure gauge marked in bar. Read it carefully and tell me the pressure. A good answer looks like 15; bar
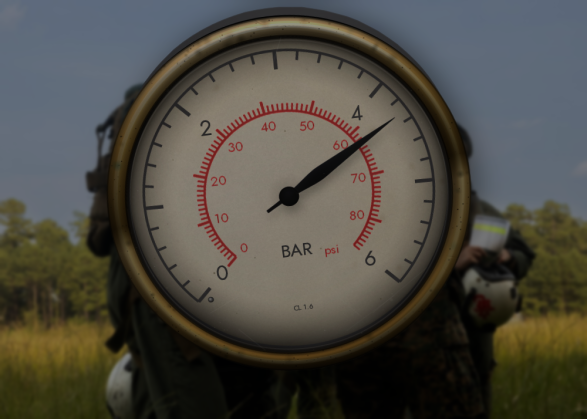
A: 4.3; bar
